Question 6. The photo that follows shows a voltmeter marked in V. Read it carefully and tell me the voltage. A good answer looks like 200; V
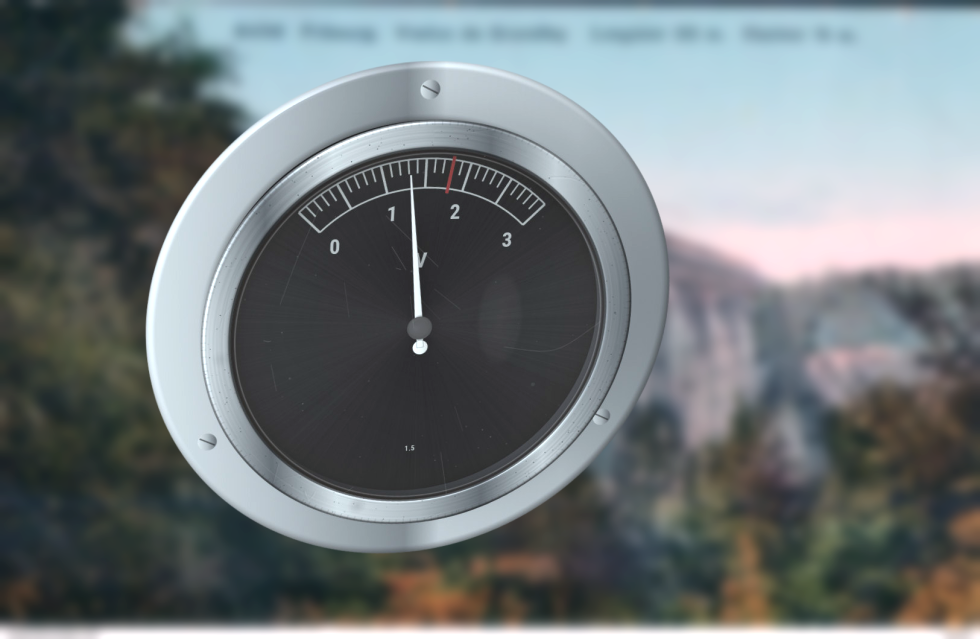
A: 1.3; V
